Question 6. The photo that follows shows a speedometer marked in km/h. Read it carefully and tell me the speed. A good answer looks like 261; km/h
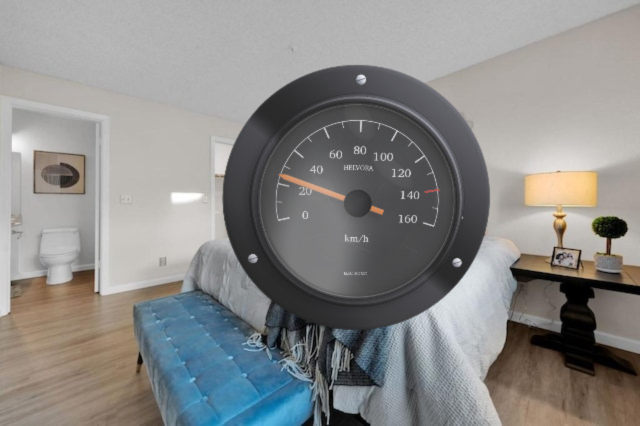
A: 25; km/h
